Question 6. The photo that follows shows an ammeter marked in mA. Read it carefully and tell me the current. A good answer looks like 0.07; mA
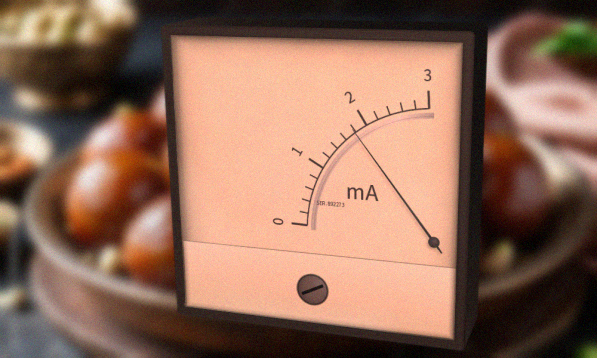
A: 1.8; mA
